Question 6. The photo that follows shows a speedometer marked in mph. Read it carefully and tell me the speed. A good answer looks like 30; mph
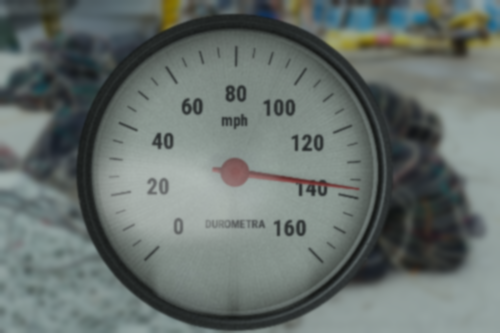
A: 137.5; mph
